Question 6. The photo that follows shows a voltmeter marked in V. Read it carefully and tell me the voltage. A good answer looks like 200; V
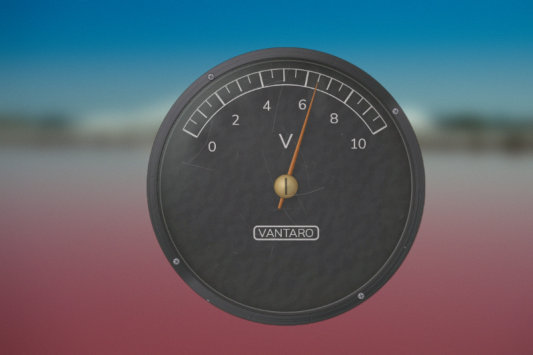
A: 6.5; V
